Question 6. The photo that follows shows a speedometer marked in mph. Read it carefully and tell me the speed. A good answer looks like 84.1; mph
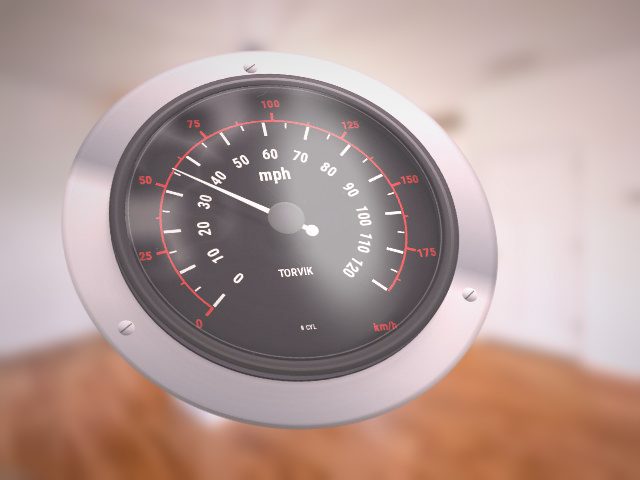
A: 35; mph
